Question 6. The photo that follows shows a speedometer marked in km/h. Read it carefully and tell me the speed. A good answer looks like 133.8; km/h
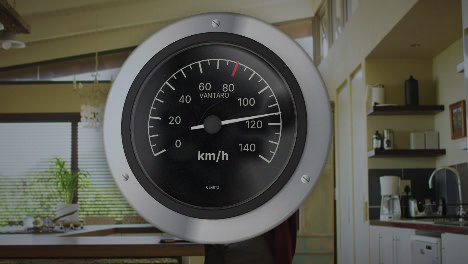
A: 115; km/h
